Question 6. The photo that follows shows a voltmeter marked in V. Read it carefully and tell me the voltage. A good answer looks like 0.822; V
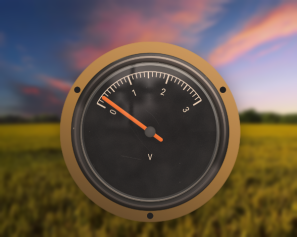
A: 0.2; V
